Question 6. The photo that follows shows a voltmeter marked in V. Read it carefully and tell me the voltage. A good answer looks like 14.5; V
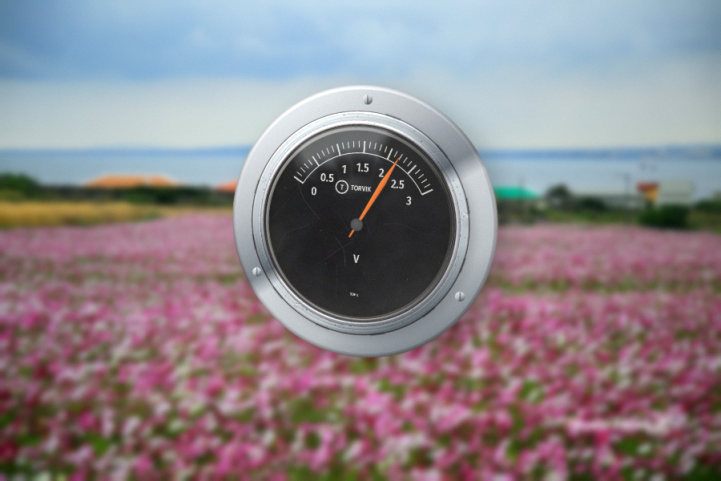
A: 2.2; V
